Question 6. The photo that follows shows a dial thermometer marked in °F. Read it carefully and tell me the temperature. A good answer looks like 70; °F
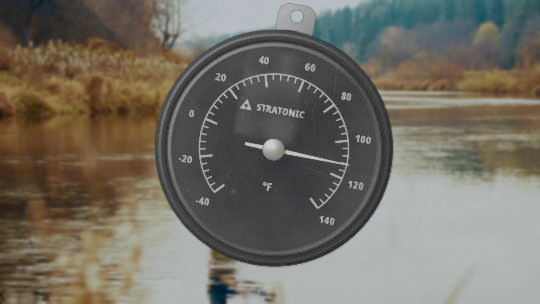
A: 112; °F
